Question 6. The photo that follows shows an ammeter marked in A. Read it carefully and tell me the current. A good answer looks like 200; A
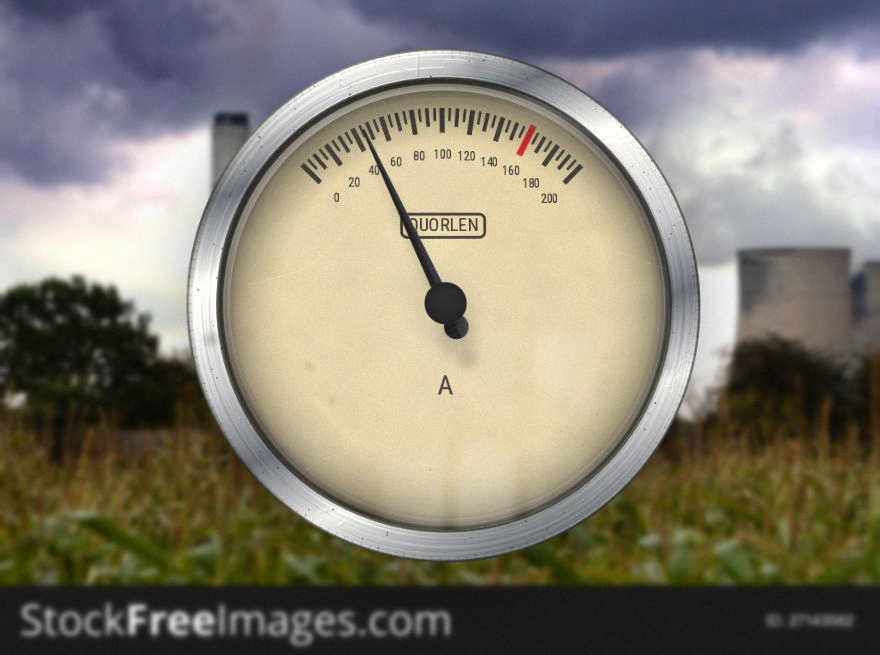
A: 45; A
